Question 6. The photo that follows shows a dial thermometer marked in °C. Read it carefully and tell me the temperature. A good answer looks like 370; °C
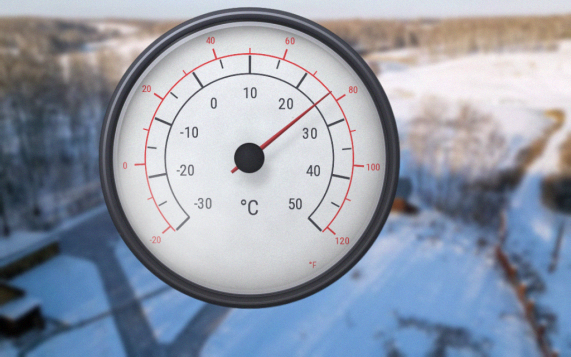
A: 25; °C
